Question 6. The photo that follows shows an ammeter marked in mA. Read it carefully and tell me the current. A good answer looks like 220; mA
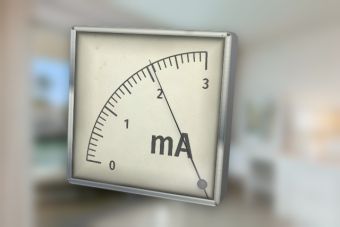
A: 2.1; mA
